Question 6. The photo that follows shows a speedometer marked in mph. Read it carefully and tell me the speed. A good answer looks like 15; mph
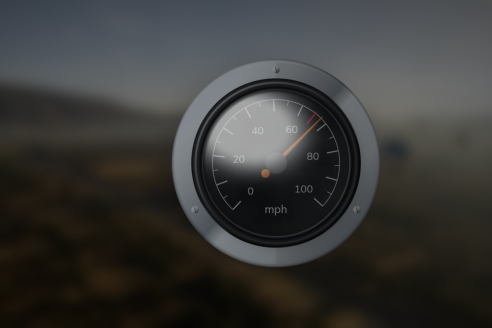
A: 67.5; mph
